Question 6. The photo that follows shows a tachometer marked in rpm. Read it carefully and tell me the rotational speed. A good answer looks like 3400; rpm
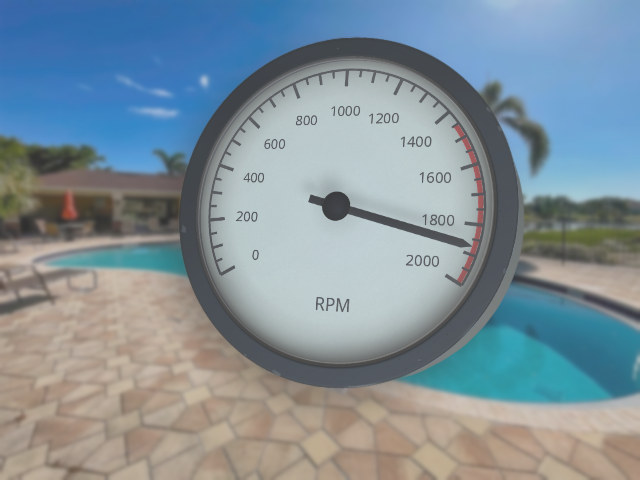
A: 1875; rpm
